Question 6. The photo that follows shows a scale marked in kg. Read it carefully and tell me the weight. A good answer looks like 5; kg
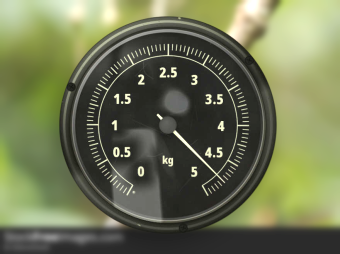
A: 4.75; kg
